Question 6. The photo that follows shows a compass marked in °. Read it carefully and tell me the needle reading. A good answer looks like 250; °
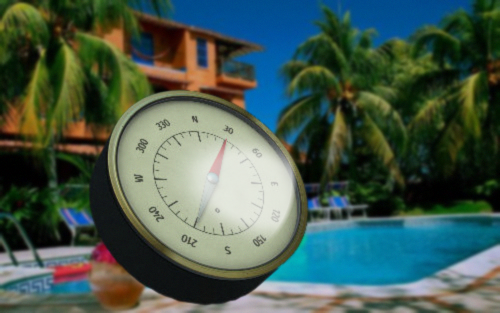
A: 30; °
